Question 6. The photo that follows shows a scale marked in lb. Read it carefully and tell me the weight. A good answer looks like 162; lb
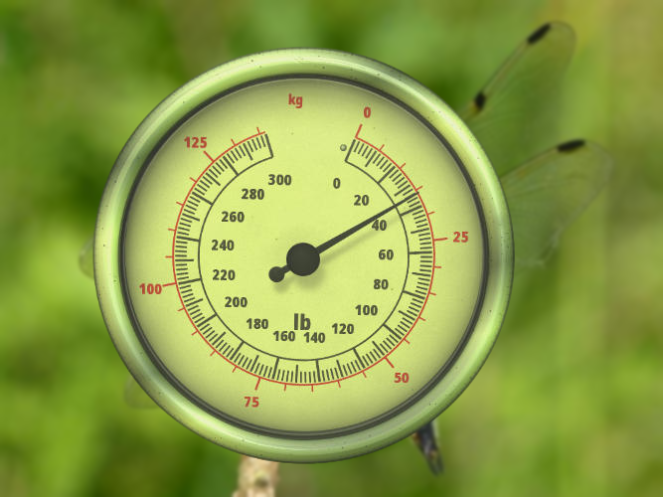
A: 34; lb
